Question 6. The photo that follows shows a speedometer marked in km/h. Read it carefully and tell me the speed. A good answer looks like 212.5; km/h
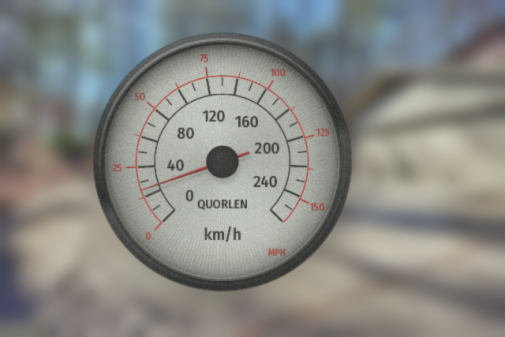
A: 25; km/h
